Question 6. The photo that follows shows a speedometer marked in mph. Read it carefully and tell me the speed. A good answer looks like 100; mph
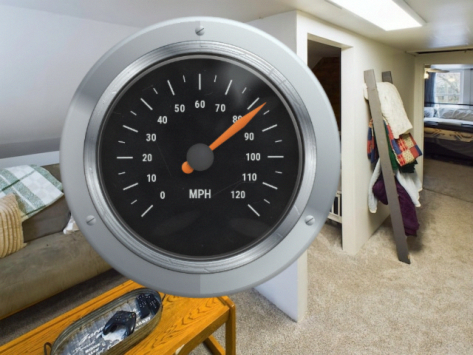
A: 82.5; mph
